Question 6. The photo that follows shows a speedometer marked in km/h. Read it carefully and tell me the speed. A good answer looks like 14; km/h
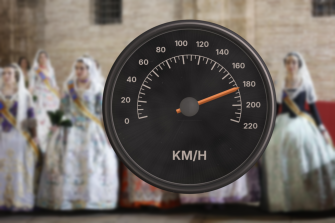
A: 180; km/h
